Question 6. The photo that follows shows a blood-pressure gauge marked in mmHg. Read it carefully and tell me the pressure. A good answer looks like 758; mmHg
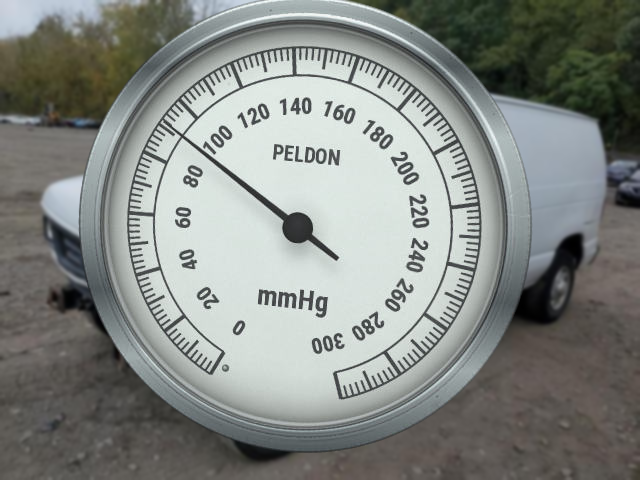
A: 92; mmHg
